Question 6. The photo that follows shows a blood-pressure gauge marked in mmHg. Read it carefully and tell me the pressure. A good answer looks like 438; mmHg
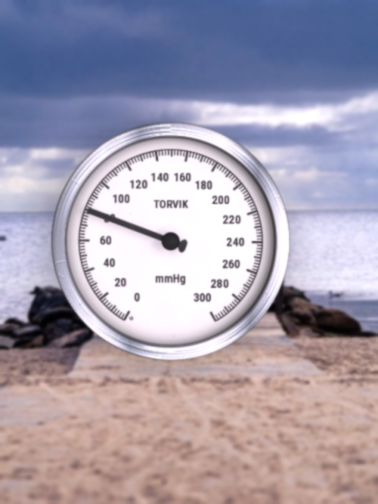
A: 80; mmHg
